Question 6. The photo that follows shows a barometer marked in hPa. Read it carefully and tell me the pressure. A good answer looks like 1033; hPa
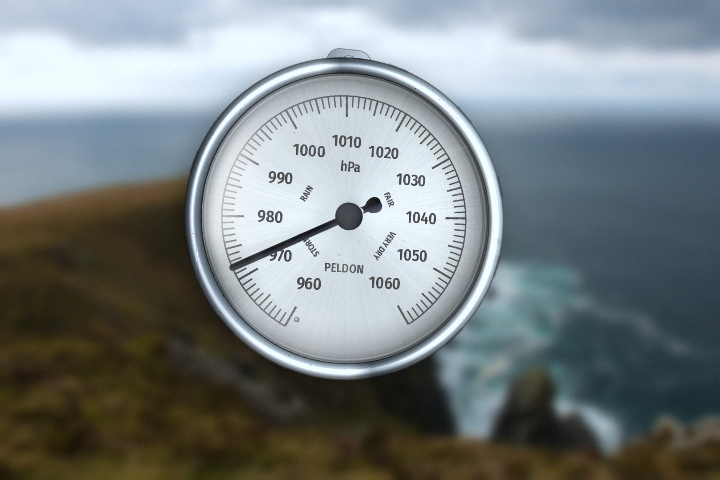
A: 972; hPa
